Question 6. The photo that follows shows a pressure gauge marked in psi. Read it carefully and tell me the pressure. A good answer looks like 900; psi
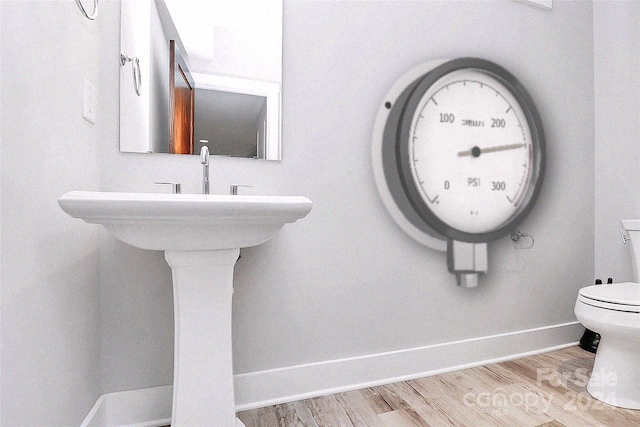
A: 240; psi
